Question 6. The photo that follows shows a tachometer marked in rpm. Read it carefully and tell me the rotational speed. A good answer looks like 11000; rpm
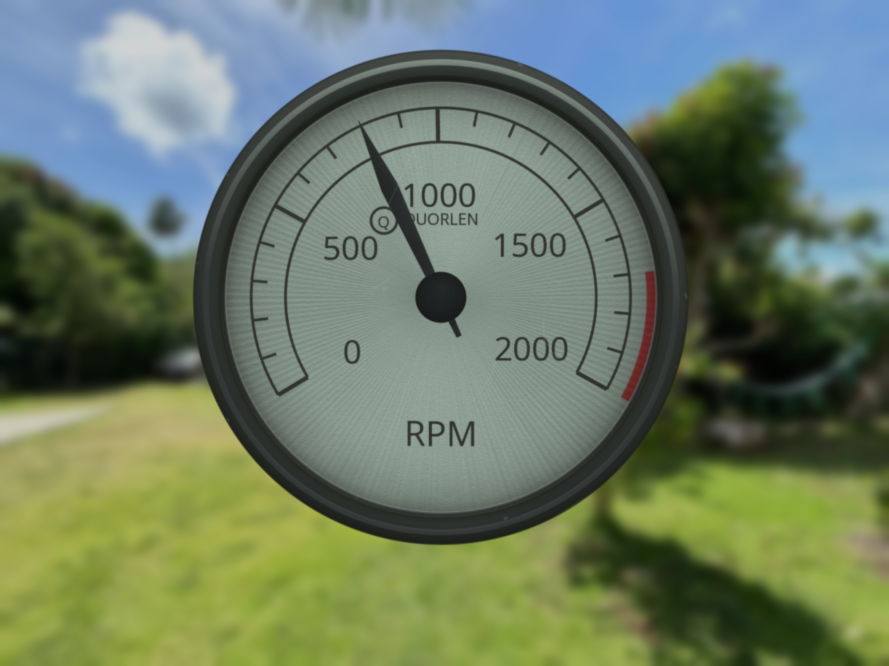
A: 800; rpm
